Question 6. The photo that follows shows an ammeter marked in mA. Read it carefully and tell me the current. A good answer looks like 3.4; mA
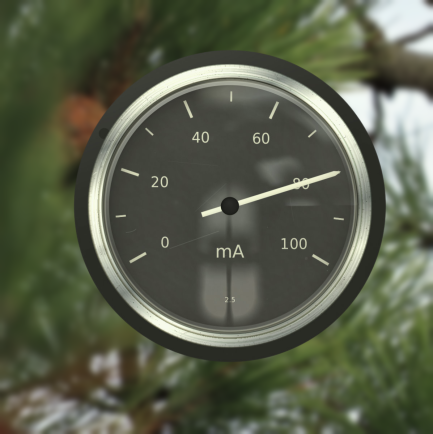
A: 80; mA
